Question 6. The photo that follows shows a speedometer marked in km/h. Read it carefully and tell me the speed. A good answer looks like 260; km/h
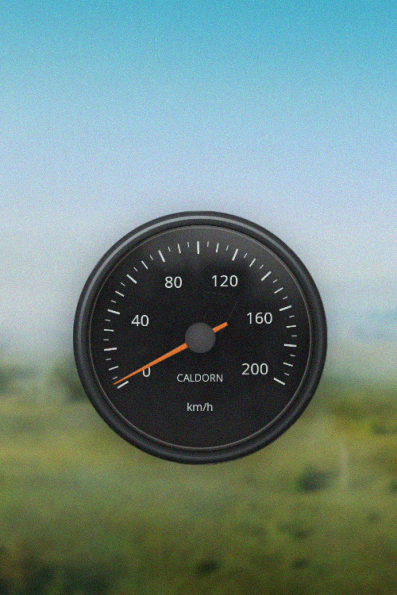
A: 2.5; km/h
